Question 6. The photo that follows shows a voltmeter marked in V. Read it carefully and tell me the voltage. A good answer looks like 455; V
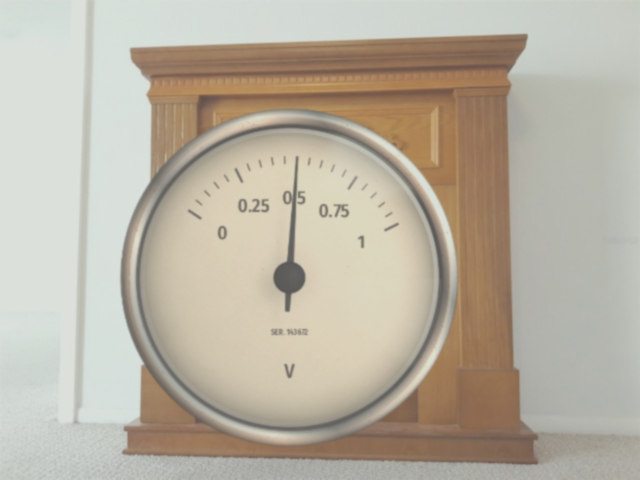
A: 0.5; V
